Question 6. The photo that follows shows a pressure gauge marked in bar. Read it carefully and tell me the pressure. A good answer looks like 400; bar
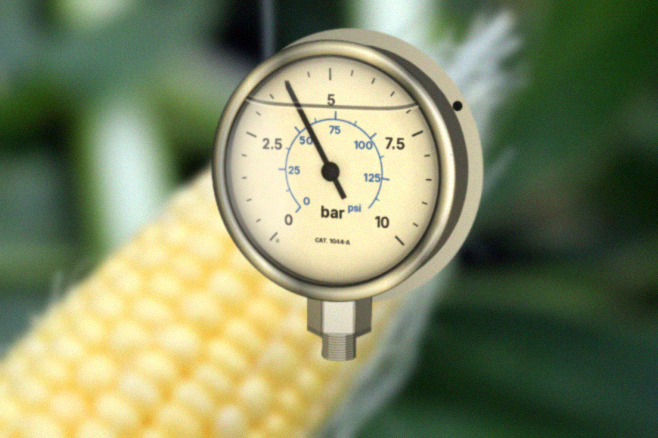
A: 4; bar
